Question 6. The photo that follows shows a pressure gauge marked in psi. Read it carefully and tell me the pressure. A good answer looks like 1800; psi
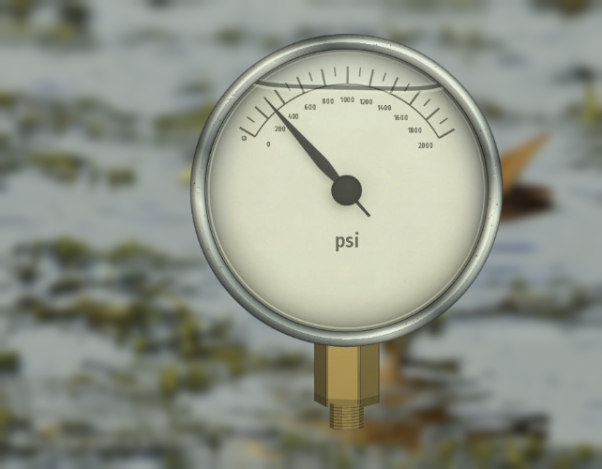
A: 300; psi
